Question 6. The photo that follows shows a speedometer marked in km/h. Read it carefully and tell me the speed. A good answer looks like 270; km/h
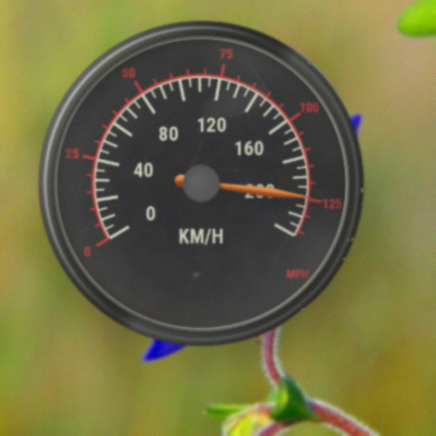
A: 200; km/h
